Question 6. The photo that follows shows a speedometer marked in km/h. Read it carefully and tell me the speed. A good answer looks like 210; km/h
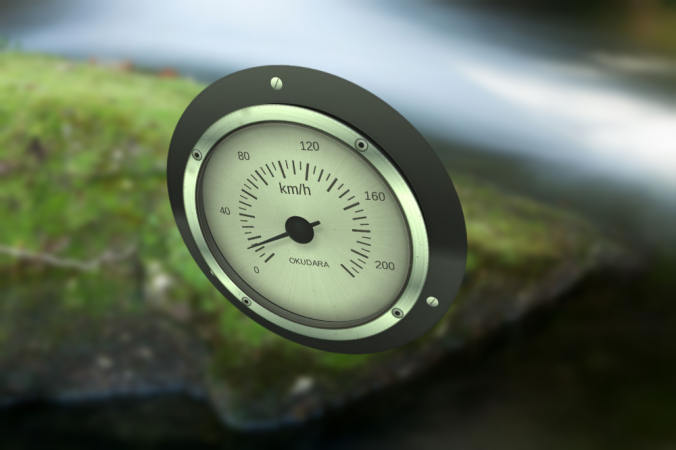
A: 15; km/h
